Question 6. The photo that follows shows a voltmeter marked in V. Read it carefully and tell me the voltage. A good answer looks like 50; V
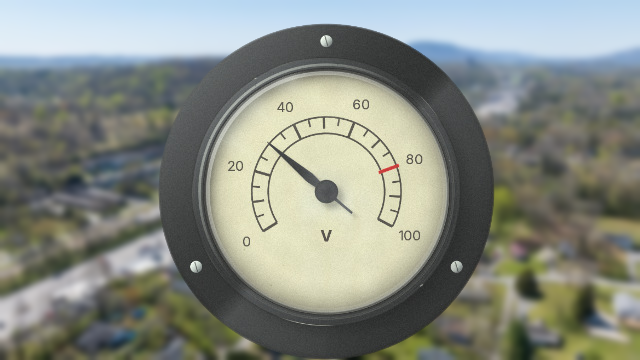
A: 30; V
